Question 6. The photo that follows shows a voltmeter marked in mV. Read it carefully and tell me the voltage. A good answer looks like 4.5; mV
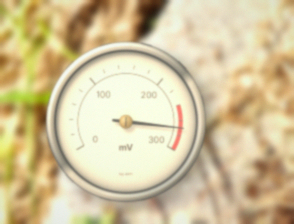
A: 270; mV
